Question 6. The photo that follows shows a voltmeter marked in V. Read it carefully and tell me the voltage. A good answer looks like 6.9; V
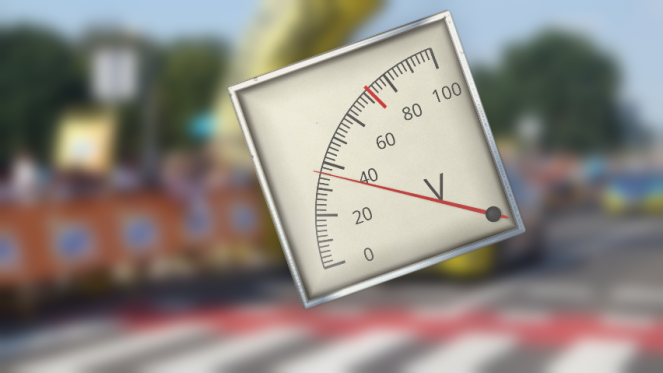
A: 36; V
